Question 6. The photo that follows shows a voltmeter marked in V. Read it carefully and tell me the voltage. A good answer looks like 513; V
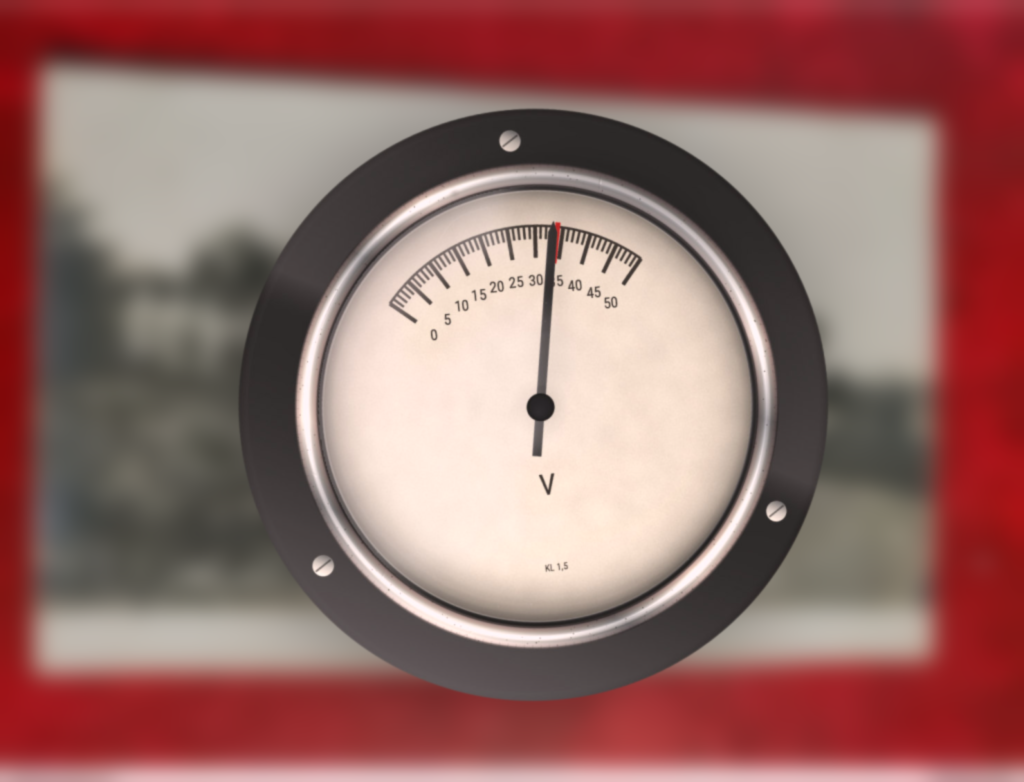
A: 33; V
